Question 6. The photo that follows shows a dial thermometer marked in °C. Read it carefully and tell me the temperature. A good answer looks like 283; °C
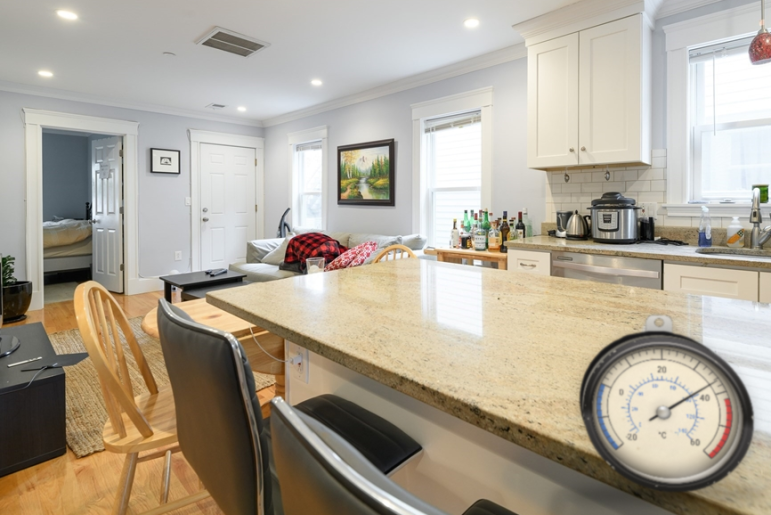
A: 36; °C
